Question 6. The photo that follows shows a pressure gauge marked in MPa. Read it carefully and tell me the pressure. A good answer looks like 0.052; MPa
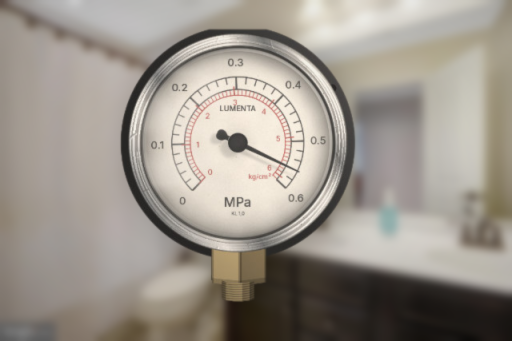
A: 0.56; MPa
